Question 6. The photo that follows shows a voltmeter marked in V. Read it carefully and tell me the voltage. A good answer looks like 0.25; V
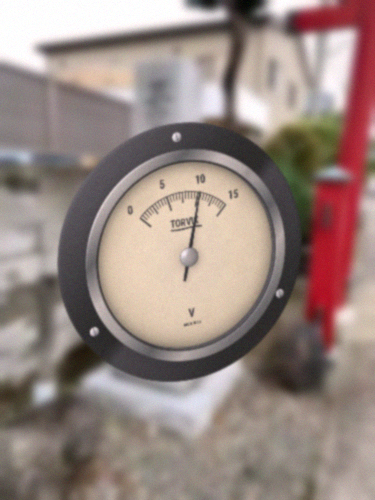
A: 10; V
